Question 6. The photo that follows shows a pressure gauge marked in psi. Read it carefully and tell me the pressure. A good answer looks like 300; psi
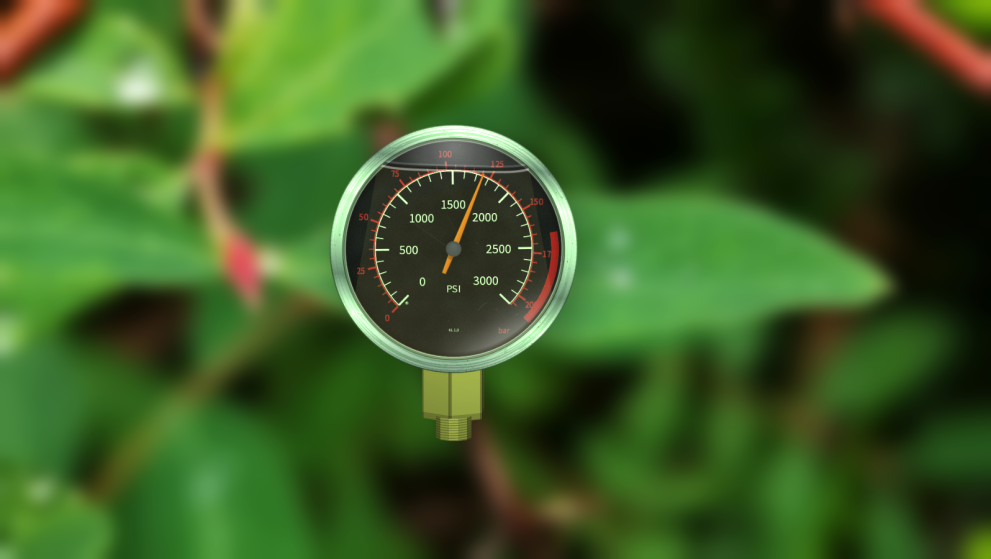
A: 1750; psi
